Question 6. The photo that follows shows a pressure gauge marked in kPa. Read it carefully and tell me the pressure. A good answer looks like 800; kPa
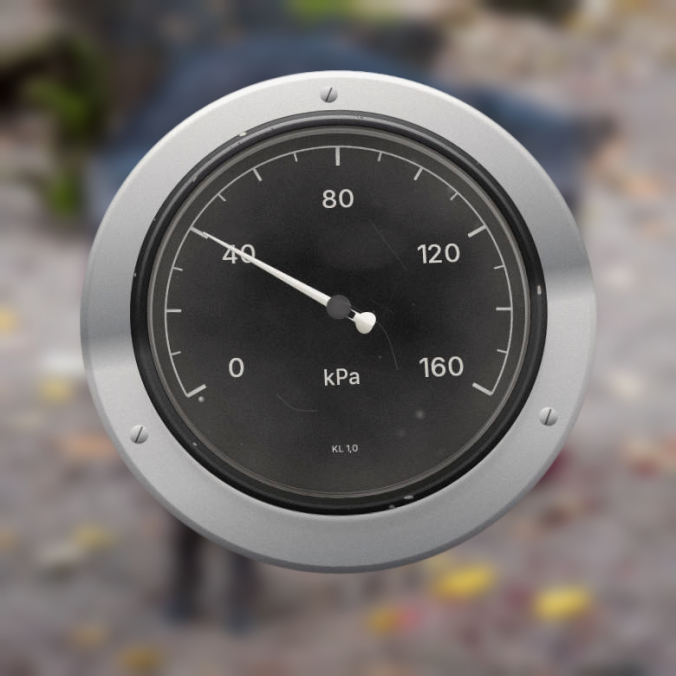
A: 40; kPa
